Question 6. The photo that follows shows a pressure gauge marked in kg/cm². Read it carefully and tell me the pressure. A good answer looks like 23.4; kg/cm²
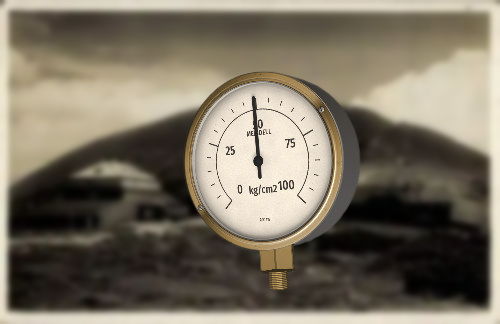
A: 50; kg/cm²
